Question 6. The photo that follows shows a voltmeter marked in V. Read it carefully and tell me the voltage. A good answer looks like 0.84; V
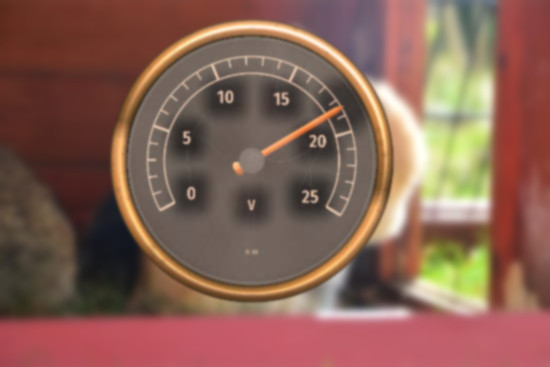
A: 18.5; V
